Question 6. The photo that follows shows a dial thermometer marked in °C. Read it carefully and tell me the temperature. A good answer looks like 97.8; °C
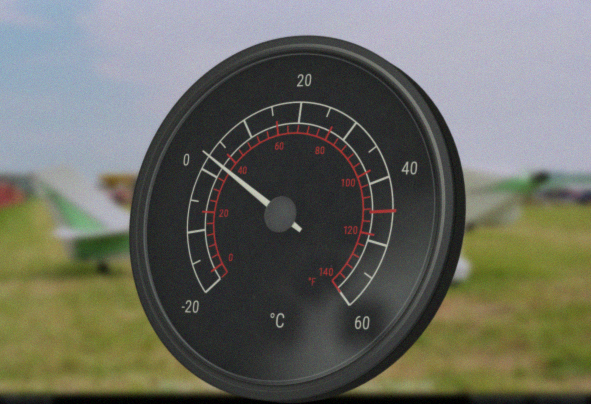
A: 2.5; °C
